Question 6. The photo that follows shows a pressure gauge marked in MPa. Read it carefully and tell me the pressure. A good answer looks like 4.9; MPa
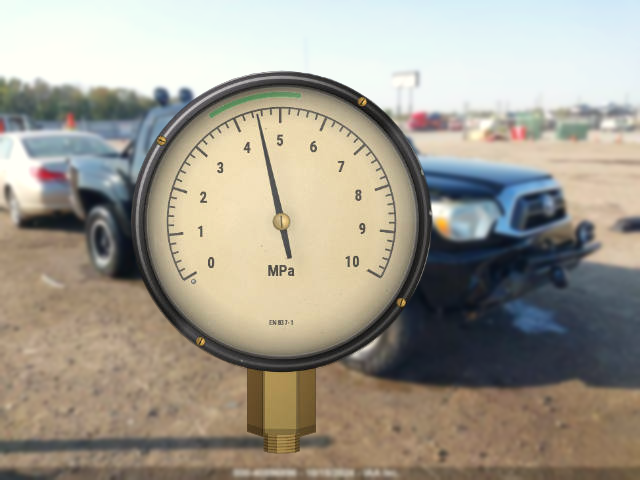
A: 4.5; MPa
